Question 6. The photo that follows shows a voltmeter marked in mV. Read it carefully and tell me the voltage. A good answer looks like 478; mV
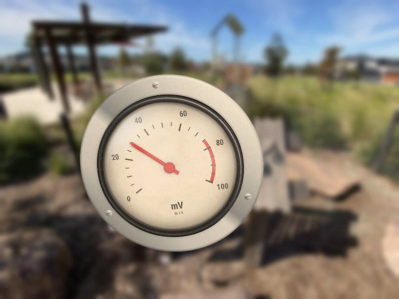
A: 30; mV
